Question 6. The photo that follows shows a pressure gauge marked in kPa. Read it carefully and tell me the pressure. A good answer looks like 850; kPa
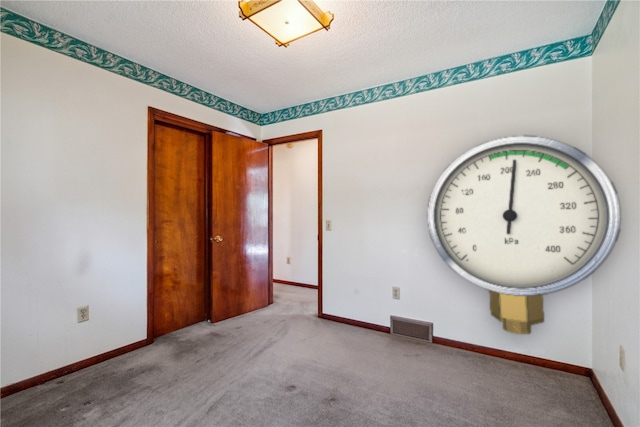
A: 210; kPa
